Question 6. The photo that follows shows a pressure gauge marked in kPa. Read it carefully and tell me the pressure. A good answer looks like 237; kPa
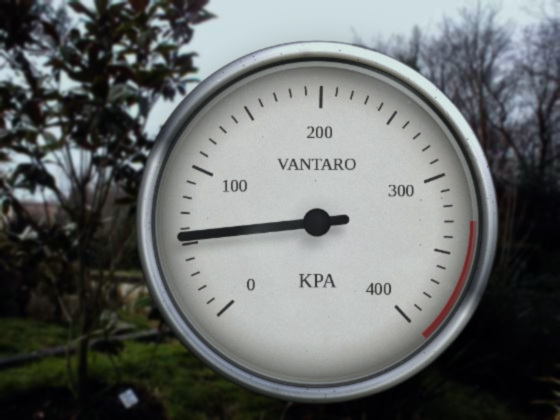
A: 55; kPa
